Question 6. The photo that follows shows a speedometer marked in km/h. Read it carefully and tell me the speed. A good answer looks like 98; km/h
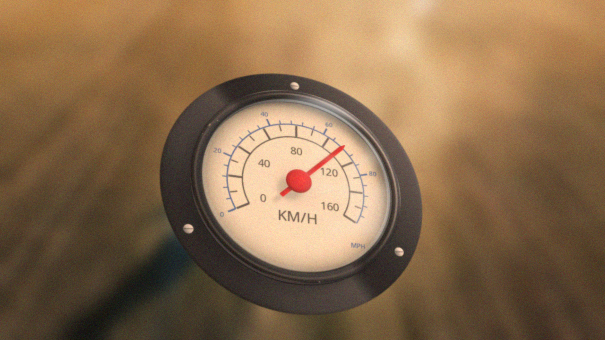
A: 110; km/h
